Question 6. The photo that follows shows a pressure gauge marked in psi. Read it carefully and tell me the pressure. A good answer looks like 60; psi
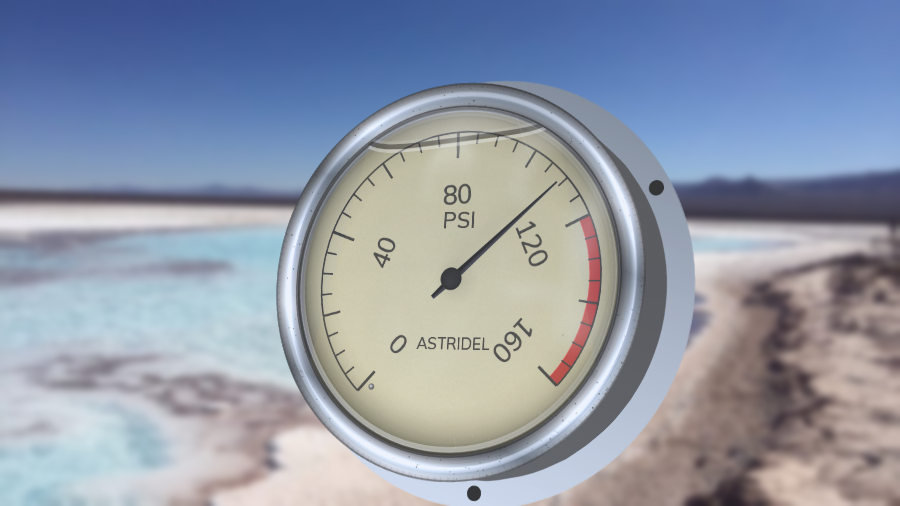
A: 110; psi
